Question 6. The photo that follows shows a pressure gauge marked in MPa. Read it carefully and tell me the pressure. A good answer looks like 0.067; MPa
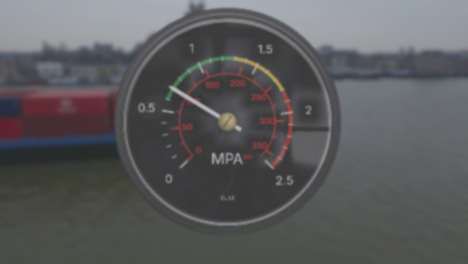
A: 0.7; MPa
